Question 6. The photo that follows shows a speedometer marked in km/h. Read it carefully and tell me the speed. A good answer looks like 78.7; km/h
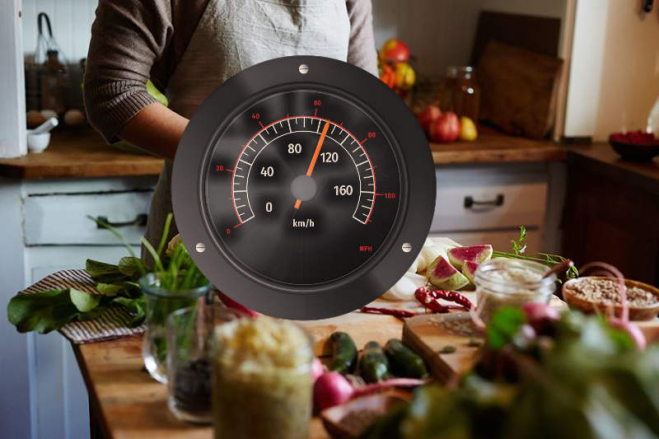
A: 105; km/h
